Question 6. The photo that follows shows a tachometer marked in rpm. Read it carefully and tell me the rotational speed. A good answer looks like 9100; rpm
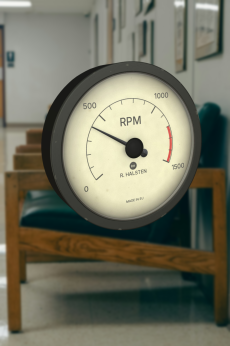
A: 400; rpm
